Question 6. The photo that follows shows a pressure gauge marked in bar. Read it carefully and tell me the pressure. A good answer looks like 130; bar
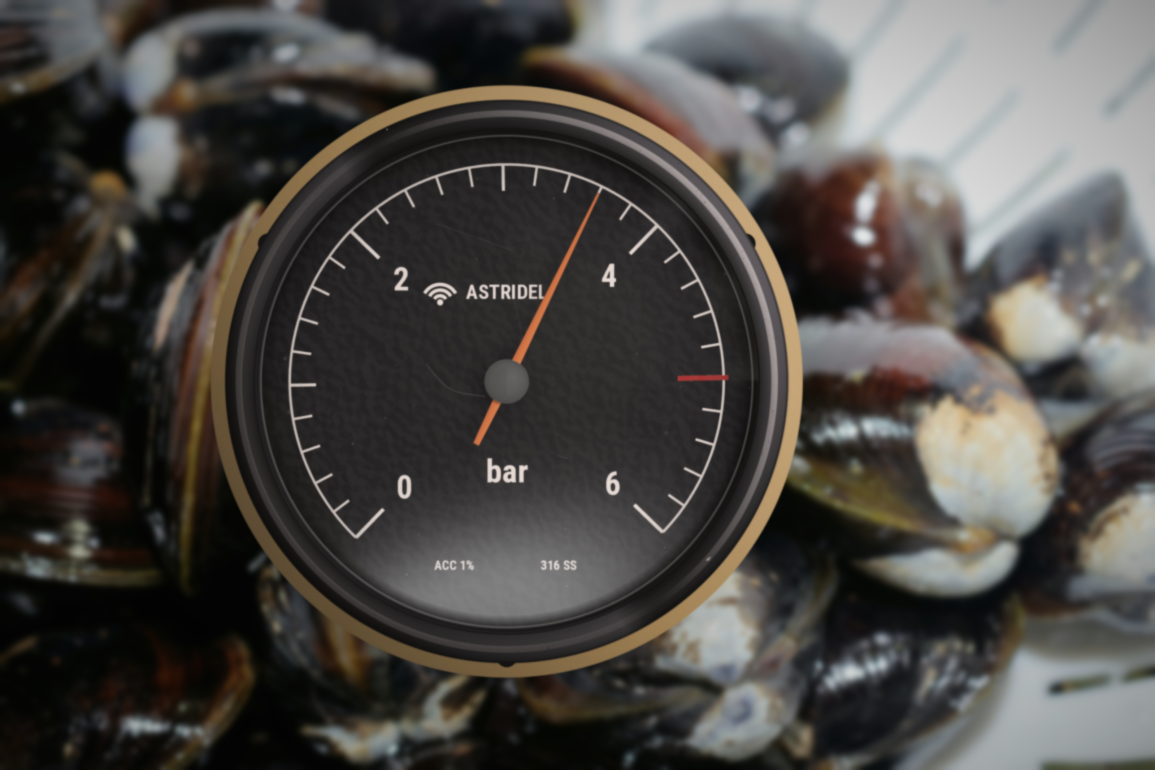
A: 3.6; bar
